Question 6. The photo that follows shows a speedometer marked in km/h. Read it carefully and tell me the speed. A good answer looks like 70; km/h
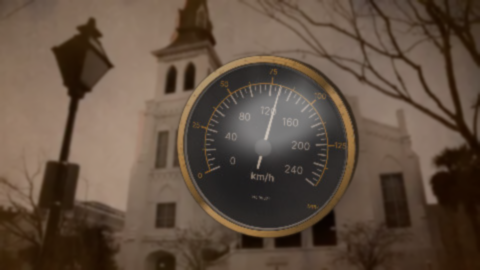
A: 130; km/h
